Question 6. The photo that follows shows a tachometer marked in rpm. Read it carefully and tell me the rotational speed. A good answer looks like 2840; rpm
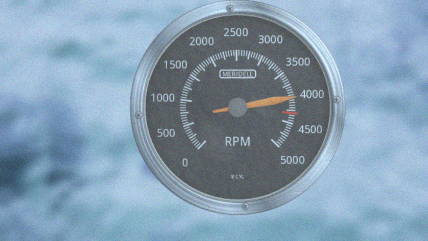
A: 4000; rpm
